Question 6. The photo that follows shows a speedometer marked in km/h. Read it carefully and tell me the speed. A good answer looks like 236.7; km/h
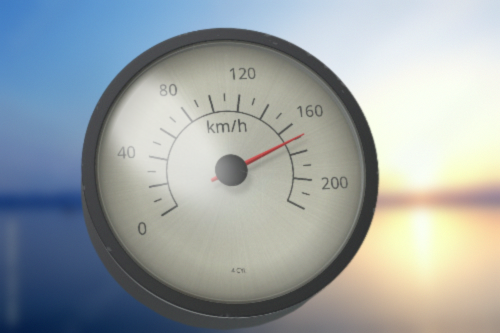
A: 170; km/h
